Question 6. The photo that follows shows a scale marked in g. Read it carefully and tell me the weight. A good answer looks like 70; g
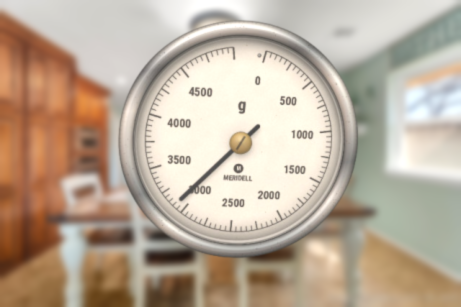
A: 3100; g
